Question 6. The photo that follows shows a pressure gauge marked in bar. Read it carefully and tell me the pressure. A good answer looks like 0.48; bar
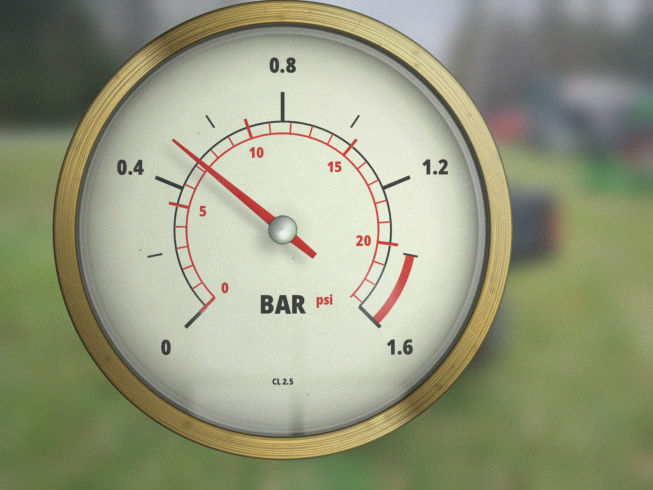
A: 0.5; bar
